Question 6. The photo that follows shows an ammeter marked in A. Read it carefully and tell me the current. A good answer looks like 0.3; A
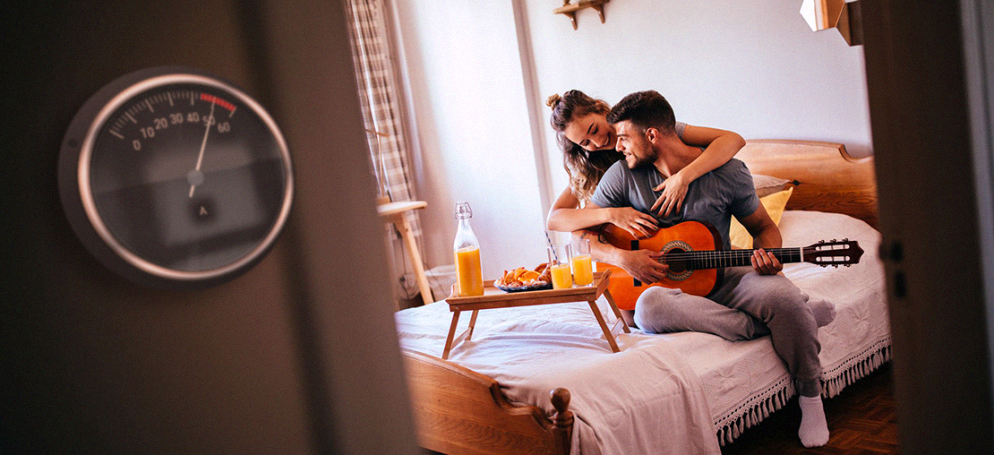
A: 50; A
